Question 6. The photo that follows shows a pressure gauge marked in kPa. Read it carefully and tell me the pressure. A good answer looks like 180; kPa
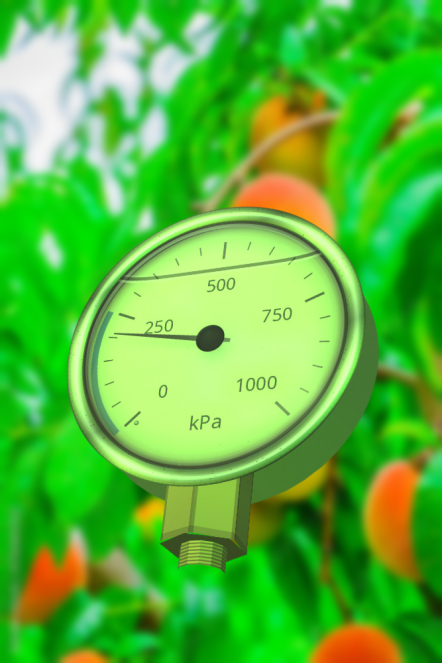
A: 200; kPa
